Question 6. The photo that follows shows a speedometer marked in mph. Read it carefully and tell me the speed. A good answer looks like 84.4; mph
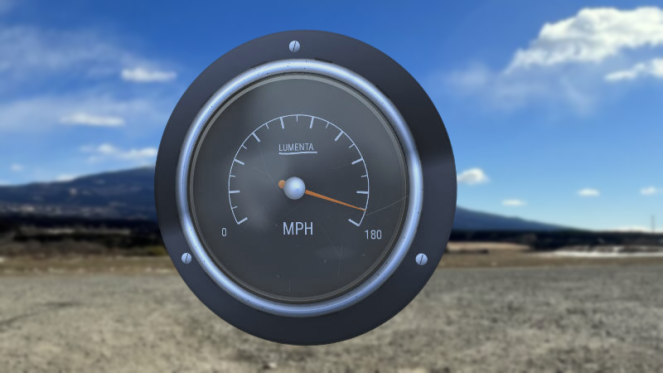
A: 170; mph
